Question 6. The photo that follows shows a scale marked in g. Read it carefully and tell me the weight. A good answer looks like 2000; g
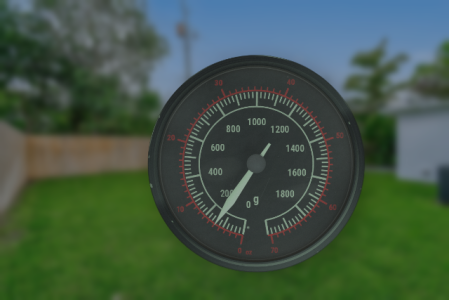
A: 140; g
